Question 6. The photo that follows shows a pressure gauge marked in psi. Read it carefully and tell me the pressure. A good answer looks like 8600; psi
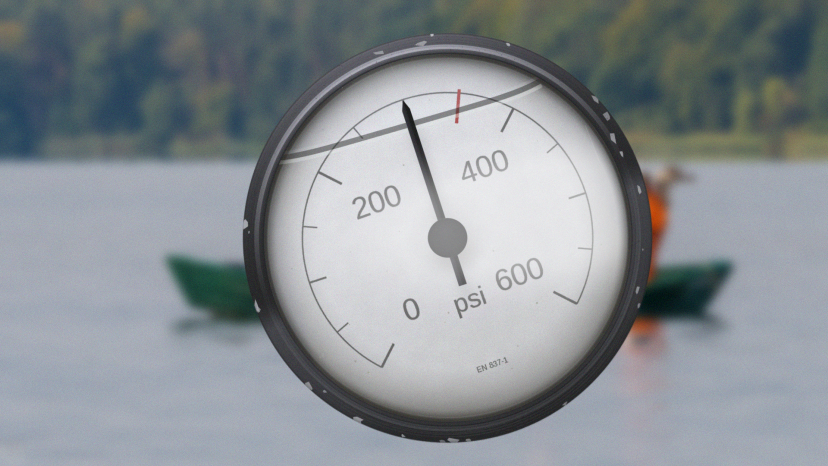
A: 300; psi
